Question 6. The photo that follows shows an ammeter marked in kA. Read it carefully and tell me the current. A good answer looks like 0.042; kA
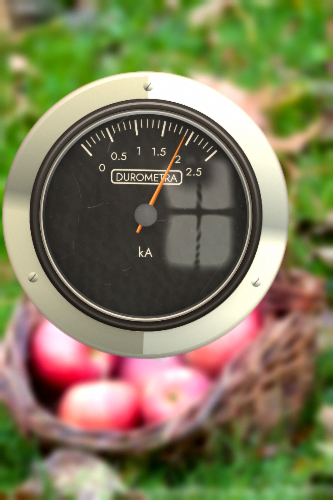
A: 1.9; kA
